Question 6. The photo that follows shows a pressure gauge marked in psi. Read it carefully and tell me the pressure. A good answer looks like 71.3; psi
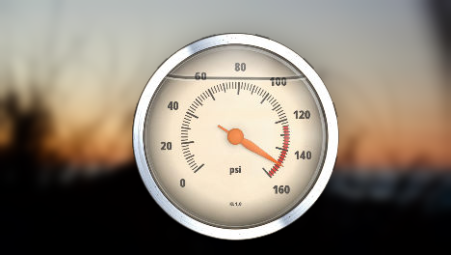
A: 150; psi
